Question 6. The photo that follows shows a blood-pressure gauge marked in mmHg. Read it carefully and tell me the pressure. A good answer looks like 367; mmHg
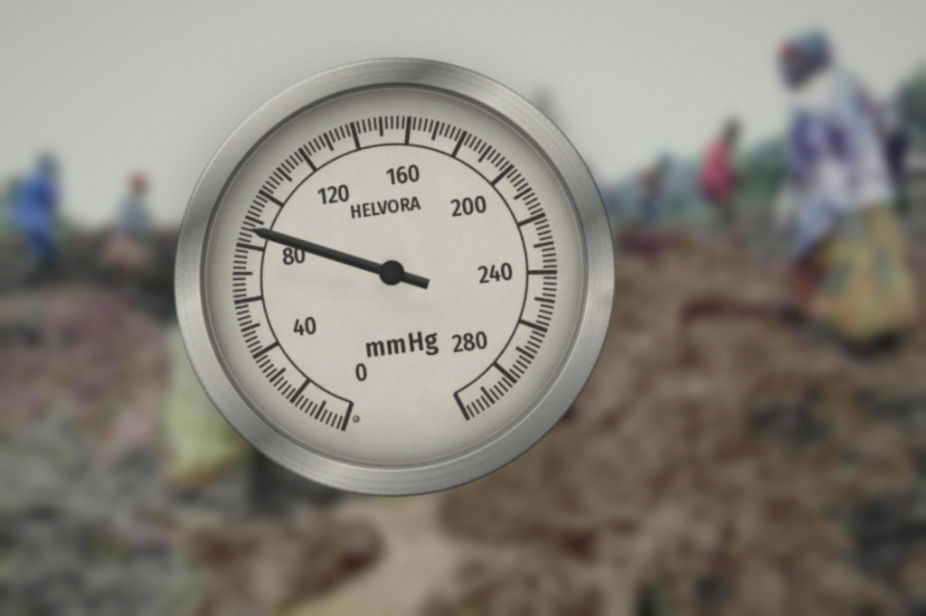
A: 86; mmHg
